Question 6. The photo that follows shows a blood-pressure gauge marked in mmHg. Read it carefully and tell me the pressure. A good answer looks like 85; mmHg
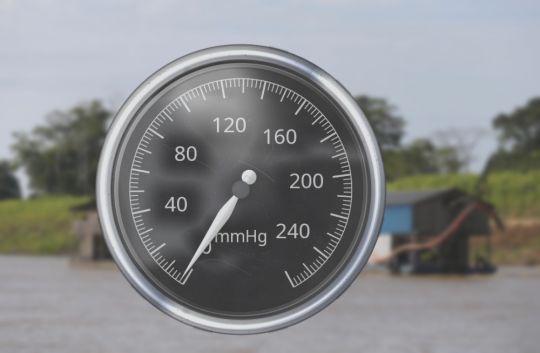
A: 2; mmHg
